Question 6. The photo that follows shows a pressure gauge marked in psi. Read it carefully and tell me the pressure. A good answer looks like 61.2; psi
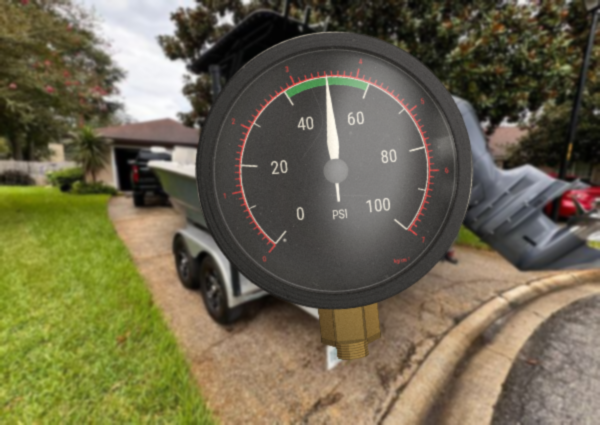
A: 50; psi
